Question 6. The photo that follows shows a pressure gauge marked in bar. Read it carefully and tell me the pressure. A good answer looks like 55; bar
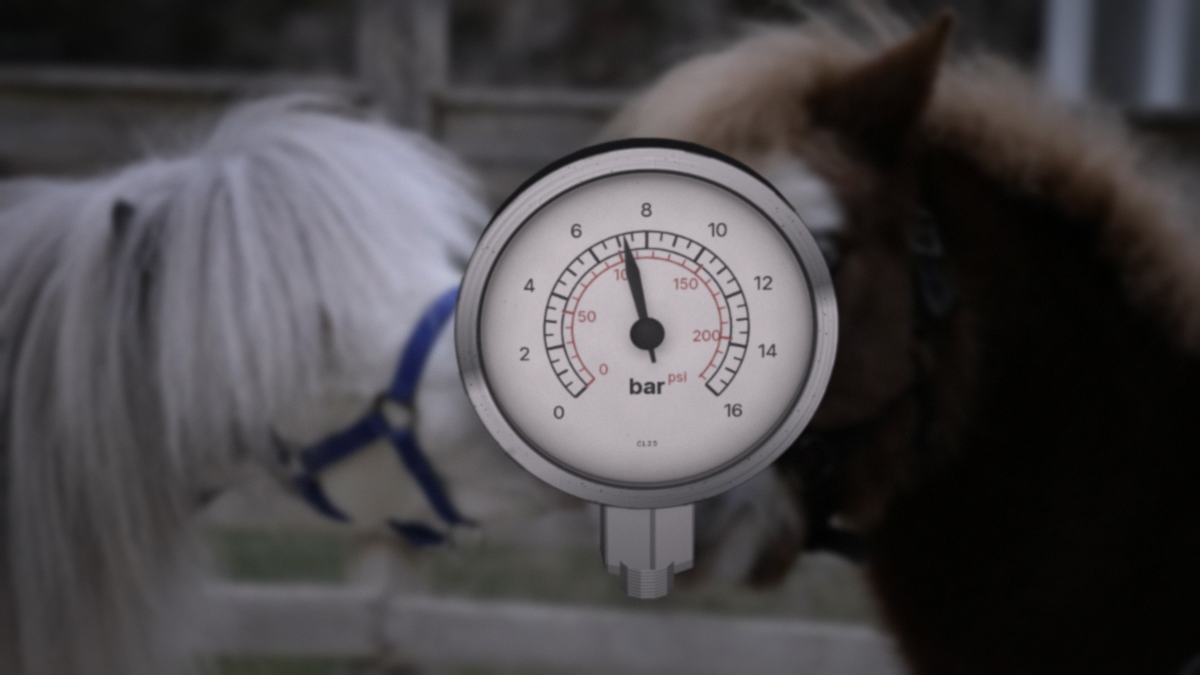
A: 7.25; bar
